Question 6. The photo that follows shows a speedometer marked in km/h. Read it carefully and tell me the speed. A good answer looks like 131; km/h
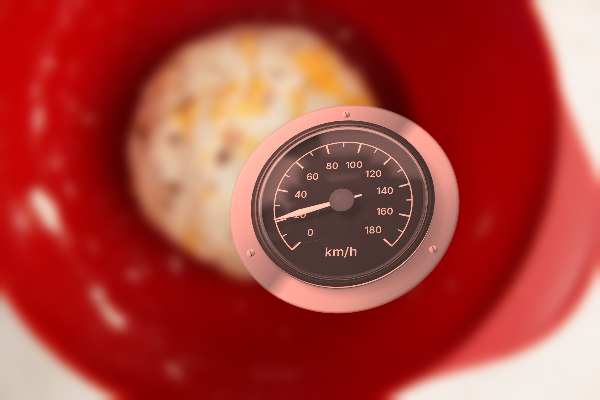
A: 20; km/h
